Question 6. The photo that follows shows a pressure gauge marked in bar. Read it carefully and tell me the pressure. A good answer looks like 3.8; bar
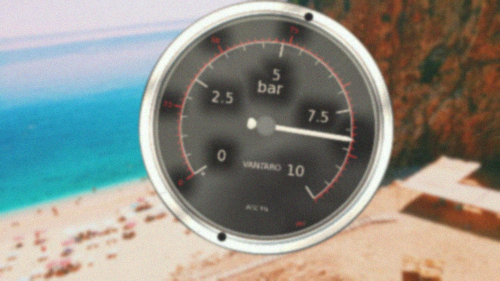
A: 8.25; bar
